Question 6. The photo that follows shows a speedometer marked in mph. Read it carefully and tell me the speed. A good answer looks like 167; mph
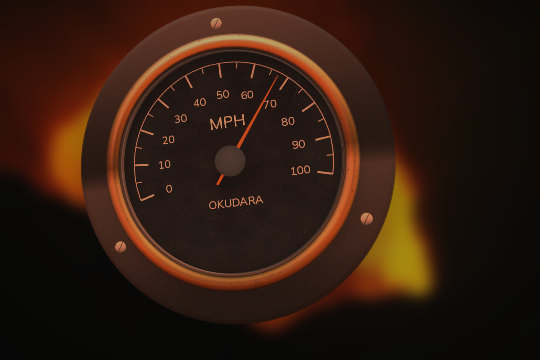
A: 67.5; mph
